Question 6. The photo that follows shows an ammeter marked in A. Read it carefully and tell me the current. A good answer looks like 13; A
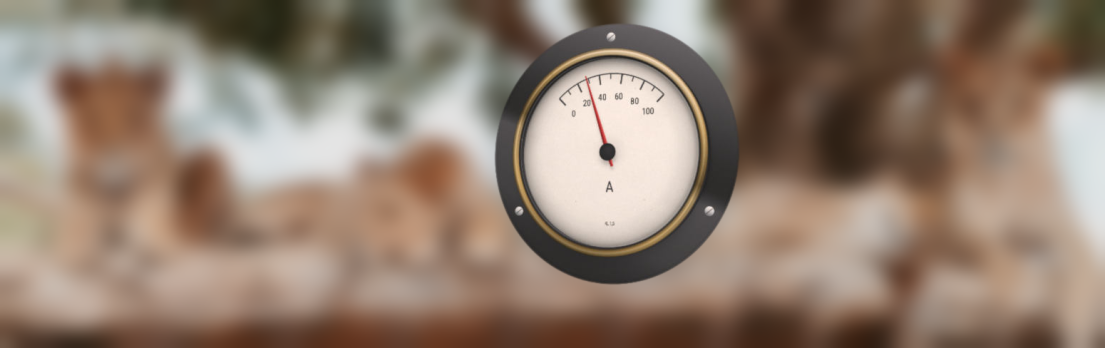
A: 30; A
